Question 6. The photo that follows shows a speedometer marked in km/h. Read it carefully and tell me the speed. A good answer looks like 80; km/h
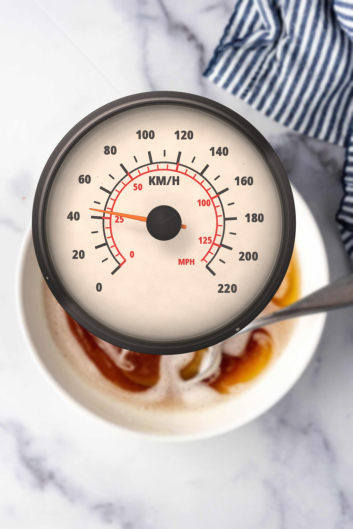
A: 45; km/h
